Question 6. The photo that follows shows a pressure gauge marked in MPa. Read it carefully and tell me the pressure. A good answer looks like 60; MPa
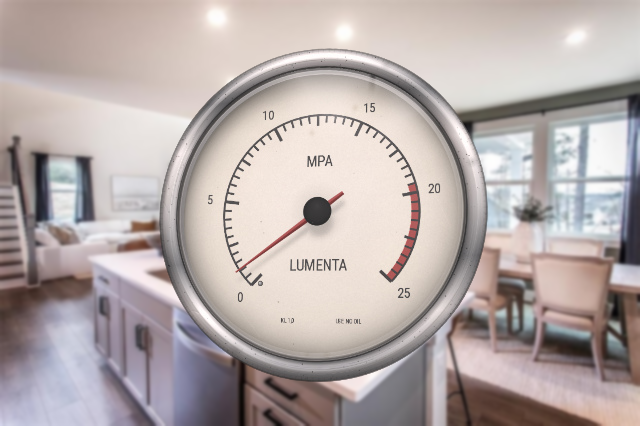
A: 1; MPa
